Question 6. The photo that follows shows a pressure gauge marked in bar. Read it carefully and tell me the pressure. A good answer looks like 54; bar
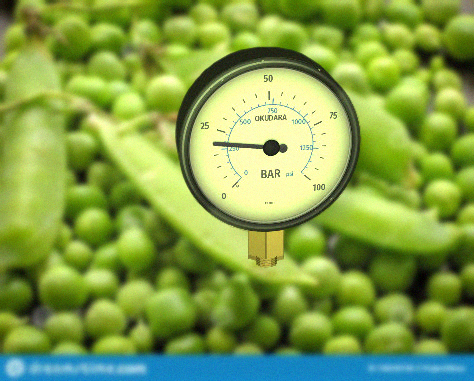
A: 20; bar
